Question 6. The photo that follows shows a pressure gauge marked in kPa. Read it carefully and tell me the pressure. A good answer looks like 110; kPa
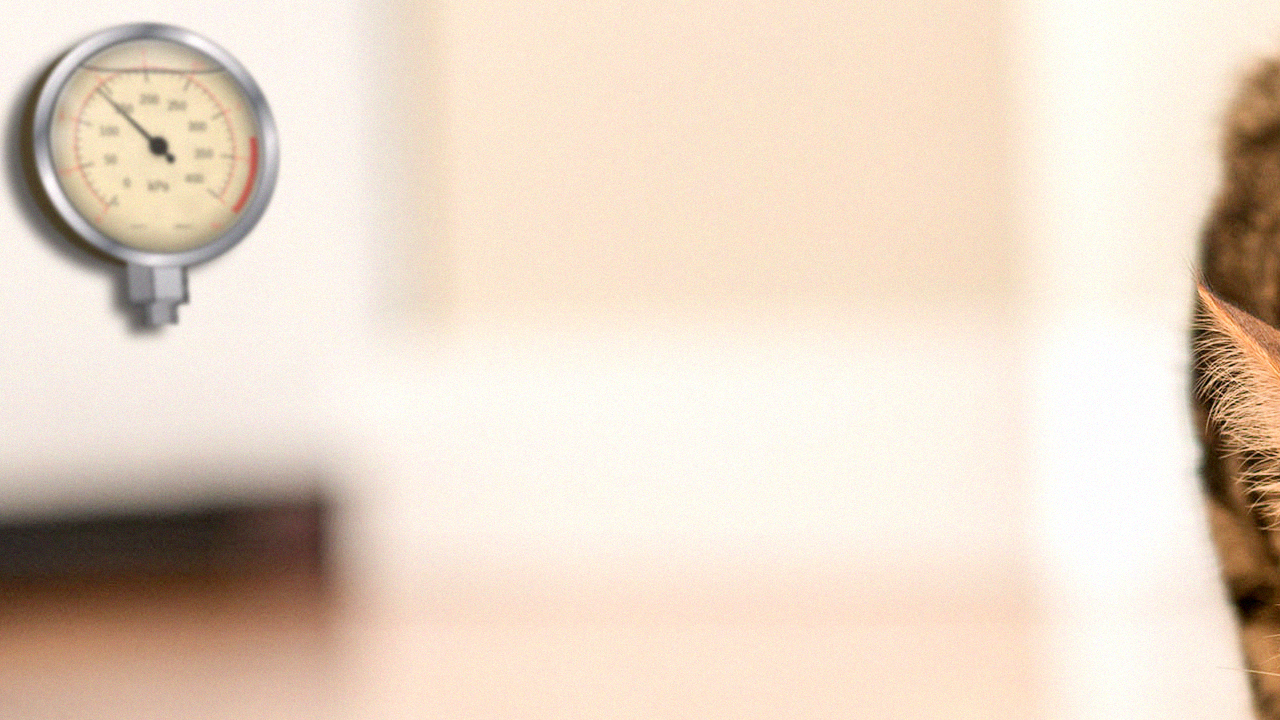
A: 140; kPa
